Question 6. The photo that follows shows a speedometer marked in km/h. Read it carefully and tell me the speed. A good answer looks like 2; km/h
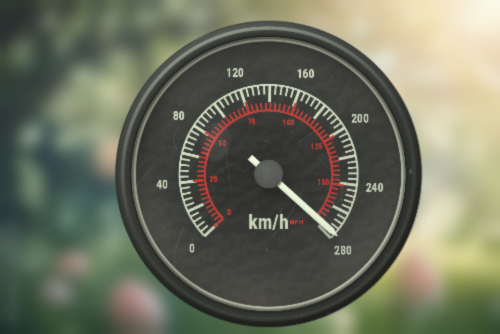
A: 276; km/h
